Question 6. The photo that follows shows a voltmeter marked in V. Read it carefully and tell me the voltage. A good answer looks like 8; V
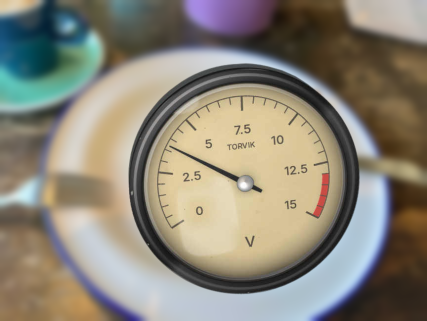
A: 3.75; V
